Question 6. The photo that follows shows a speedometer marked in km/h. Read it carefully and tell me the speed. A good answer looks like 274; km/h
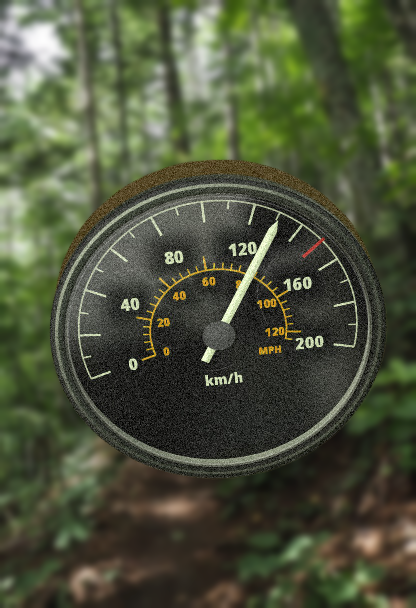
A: 130; km/h
